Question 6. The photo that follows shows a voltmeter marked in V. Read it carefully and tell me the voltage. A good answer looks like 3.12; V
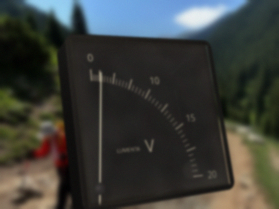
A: 2.5; V
